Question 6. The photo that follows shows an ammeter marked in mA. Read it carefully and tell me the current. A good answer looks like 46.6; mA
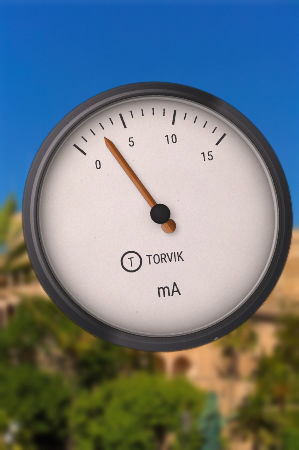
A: 2.5; mA
